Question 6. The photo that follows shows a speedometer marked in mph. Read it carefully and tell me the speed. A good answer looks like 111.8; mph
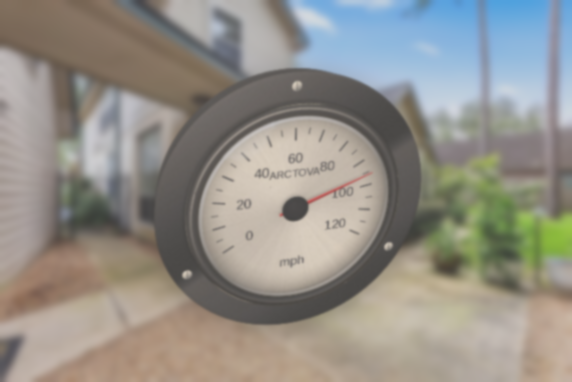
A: 95; mph
